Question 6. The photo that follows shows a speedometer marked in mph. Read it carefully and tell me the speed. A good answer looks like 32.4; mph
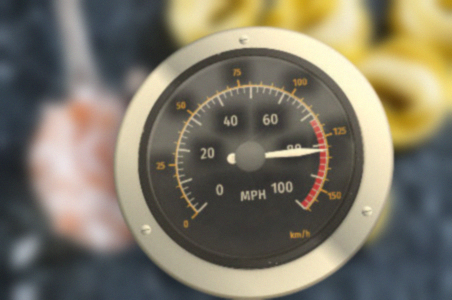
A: 82; mph
